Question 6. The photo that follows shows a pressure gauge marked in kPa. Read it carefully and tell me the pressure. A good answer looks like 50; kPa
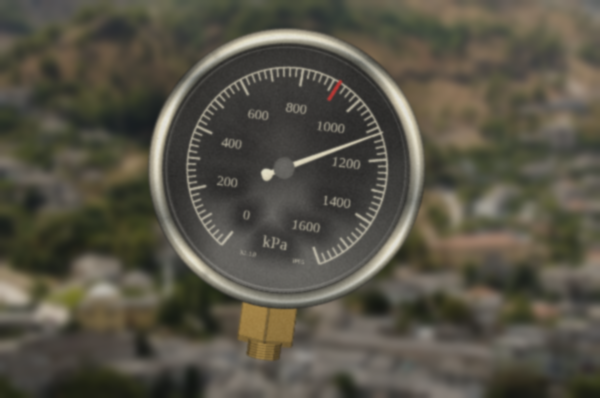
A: 1120; kPa
